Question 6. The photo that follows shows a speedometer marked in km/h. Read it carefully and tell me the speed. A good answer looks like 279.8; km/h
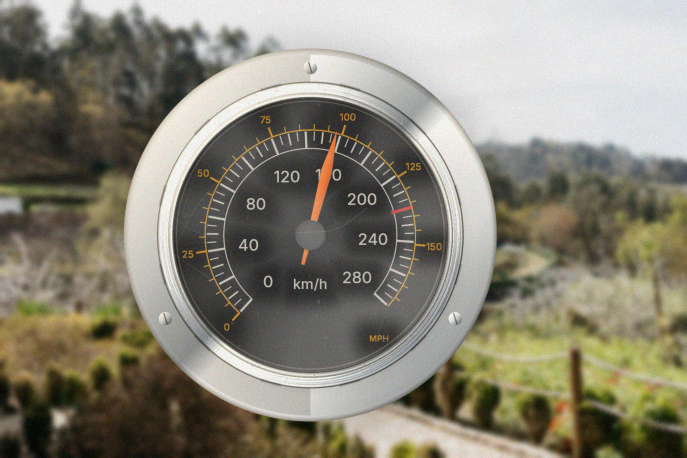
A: 157.5; km/h
